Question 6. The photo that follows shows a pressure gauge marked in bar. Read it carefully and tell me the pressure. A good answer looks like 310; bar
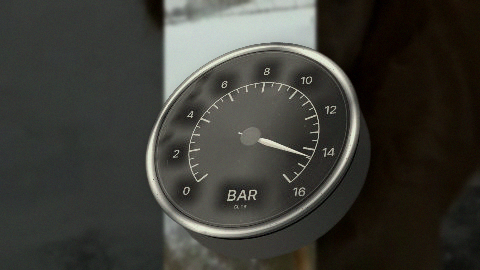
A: 14.5; bar
